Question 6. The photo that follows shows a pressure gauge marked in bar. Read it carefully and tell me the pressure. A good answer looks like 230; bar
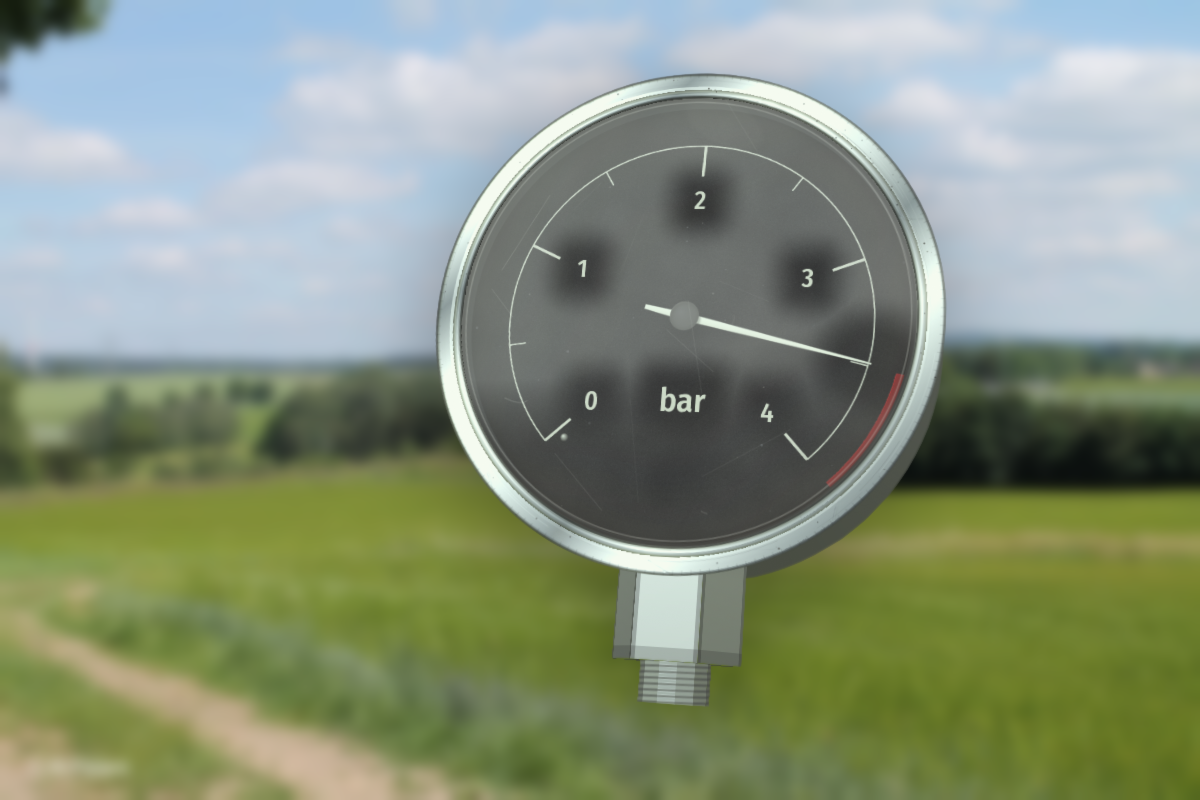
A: 3.5; bar
